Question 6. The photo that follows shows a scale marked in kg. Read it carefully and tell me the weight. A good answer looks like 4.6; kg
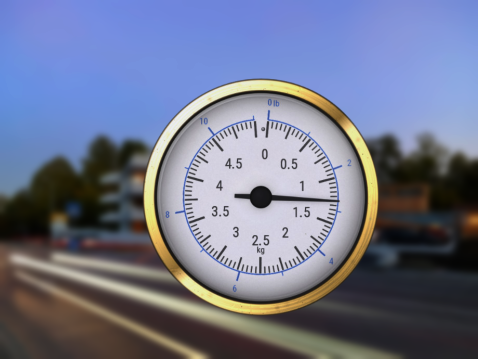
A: 1.25; kg
